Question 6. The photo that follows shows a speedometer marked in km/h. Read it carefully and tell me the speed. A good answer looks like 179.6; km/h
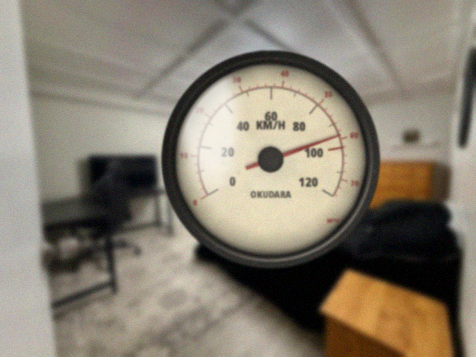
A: 95; km/h
